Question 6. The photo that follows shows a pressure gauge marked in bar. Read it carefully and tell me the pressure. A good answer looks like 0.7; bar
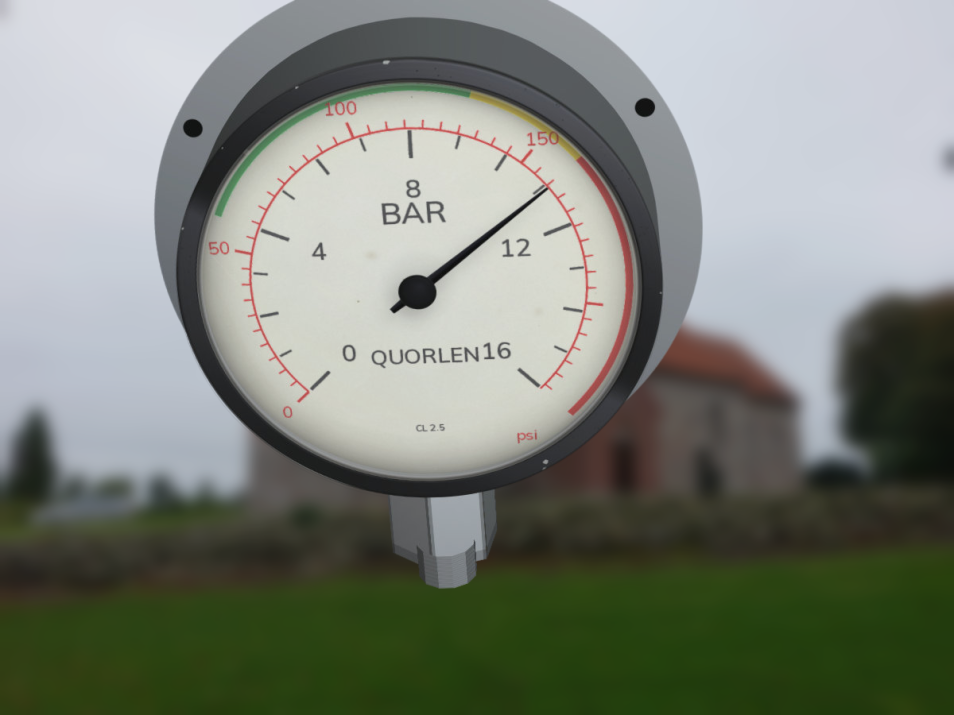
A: 11; bar
